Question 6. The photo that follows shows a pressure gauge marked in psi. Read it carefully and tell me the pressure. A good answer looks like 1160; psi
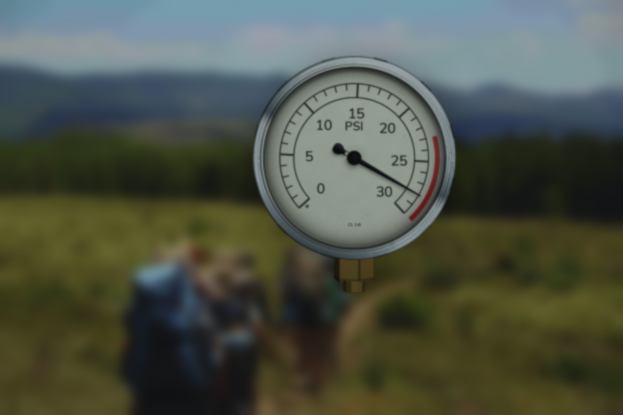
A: 28; psi
